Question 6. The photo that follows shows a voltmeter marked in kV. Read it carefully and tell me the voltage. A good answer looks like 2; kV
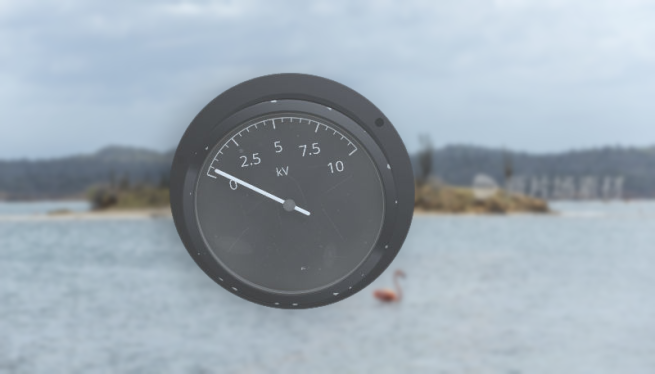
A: 0.5; kV
